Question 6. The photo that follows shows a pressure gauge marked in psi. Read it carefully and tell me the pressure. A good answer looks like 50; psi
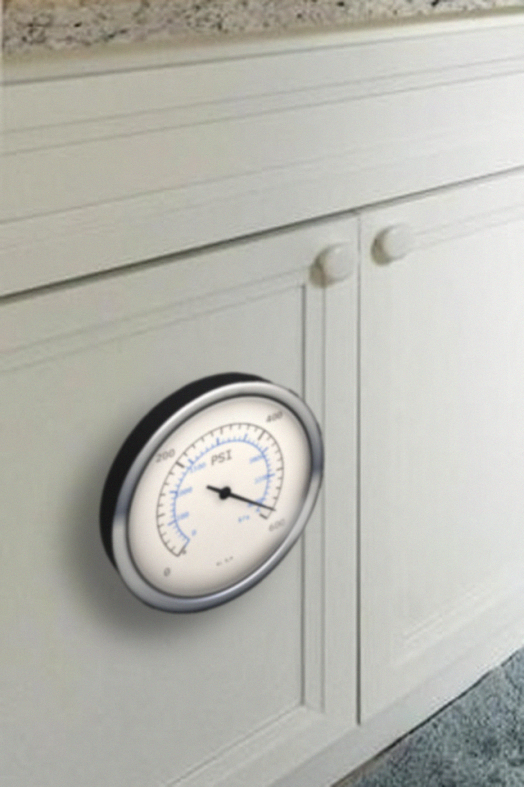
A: 580; psi
